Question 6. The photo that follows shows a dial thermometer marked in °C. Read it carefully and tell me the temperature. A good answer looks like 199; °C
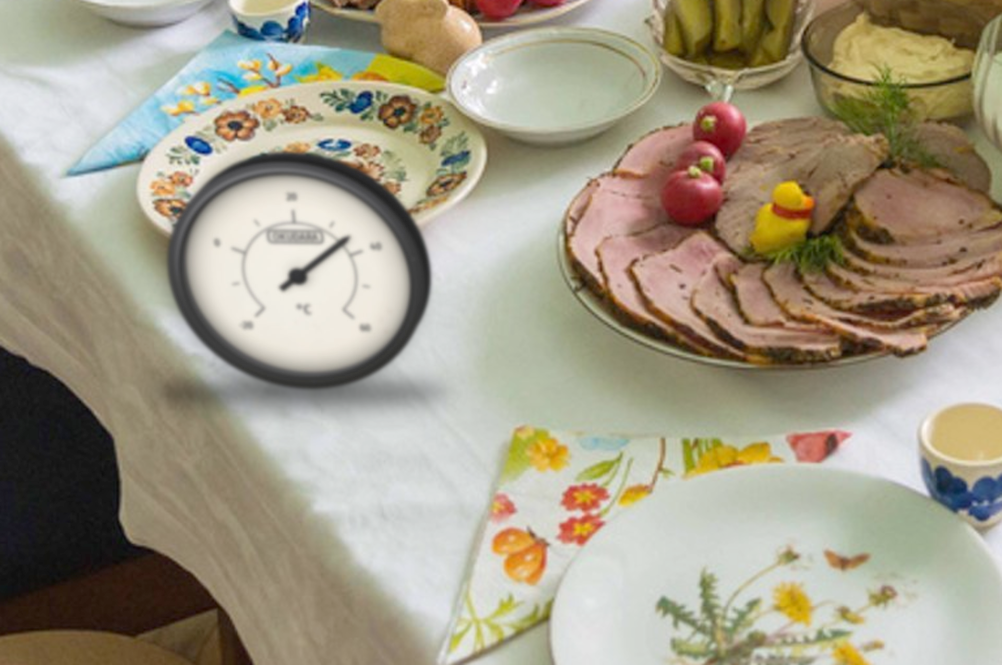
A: 35; °C
